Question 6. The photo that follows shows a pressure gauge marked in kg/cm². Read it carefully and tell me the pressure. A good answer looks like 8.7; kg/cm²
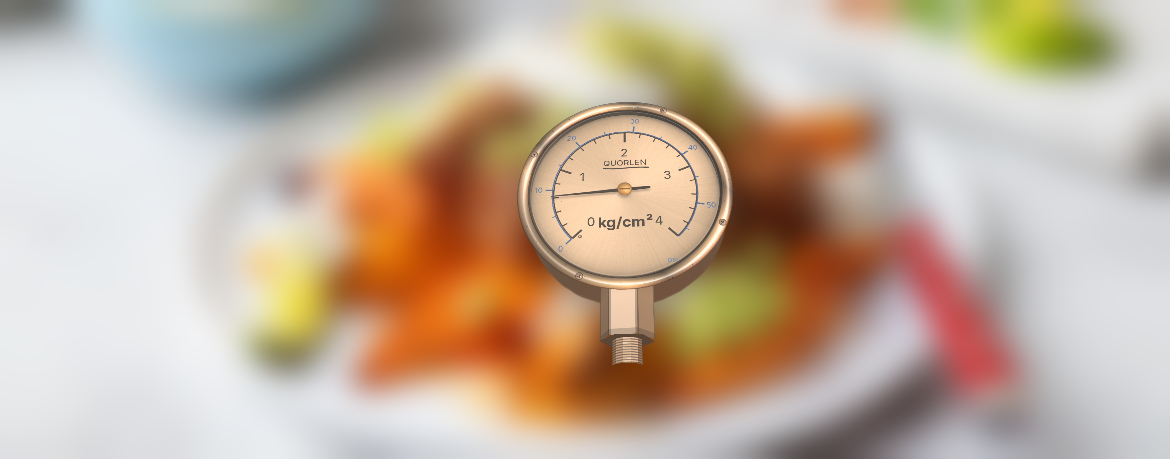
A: 0.6; kg/cm²
